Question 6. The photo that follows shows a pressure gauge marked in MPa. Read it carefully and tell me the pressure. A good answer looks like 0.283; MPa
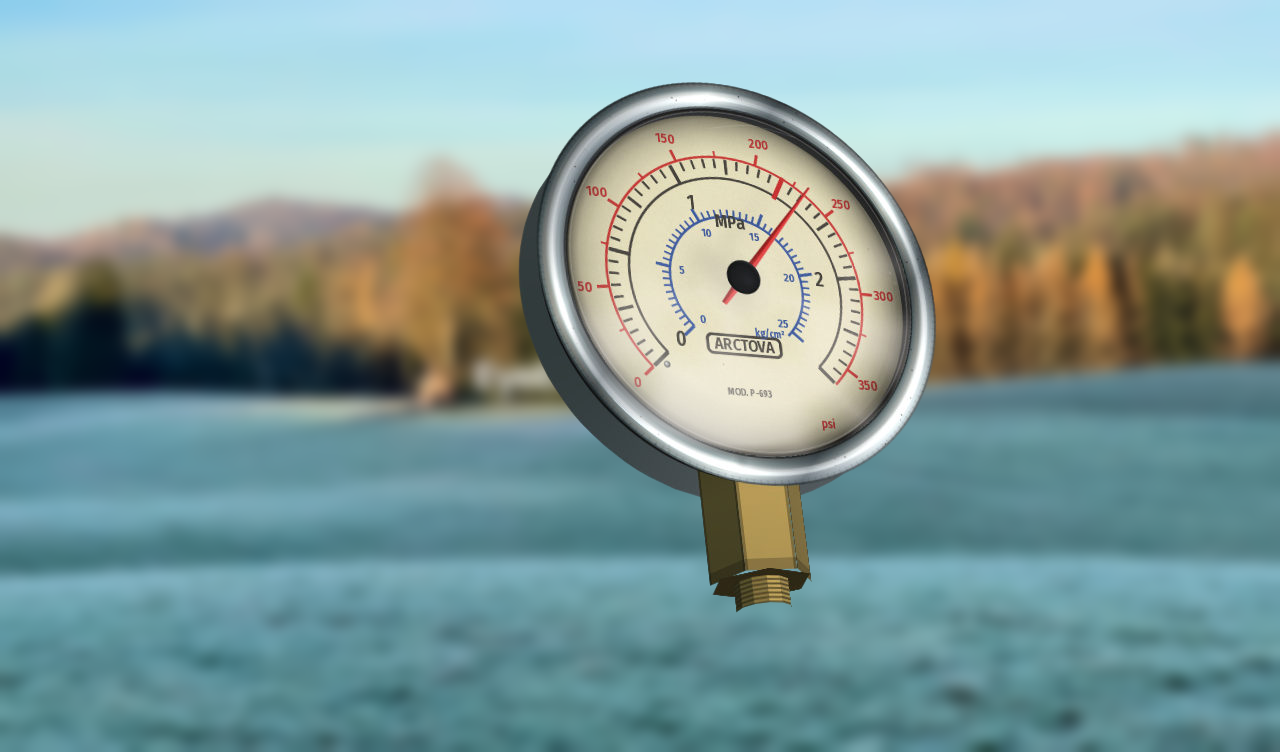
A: 1.6; MPa
